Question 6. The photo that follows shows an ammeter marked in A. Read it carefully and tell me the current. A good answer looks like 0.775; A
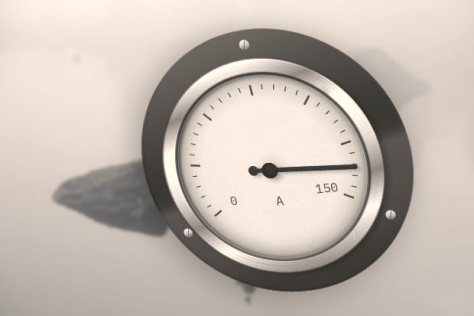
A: 135; A
